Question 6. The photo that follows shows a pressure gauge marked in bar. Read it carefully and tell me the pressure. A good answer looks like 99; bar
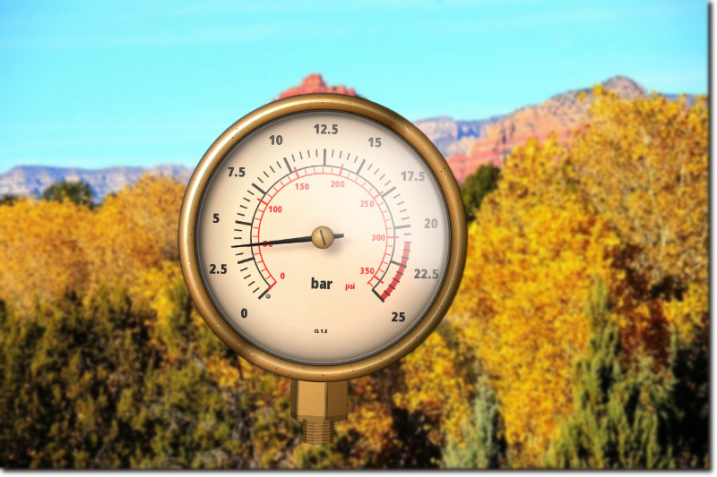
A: 3.5; bar
